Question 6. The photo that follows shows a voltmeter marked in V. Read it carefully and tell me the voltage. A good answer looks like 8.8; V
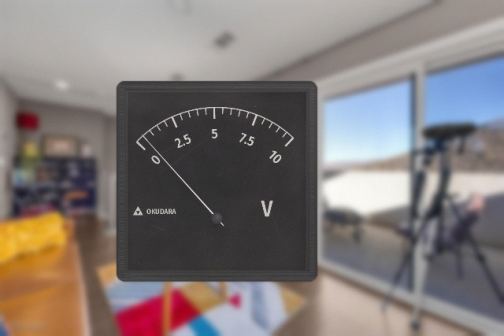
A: 0.5; V
